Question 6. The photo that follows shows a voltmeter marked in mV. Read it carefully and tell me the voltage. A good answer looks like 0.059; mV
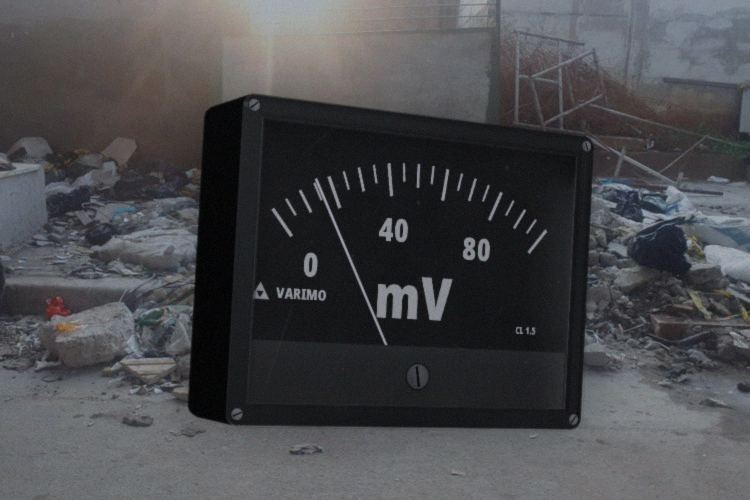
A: 15; mV
